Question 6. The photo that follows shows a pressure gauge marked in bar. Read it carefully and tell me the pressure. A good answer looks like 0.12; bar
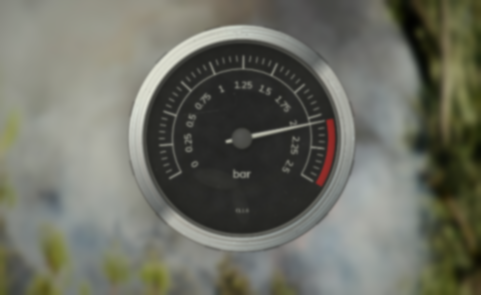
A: 2.05; bar
